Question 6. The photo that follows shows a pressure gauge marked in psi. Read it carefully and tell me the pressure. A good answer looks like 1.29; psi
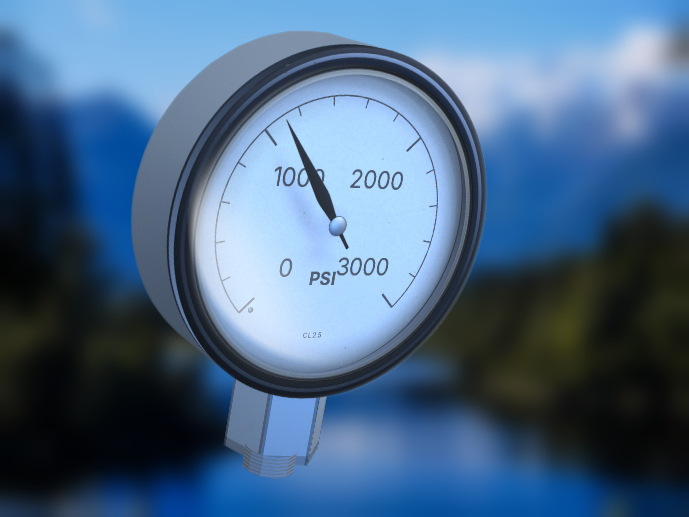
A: 1100; psi
